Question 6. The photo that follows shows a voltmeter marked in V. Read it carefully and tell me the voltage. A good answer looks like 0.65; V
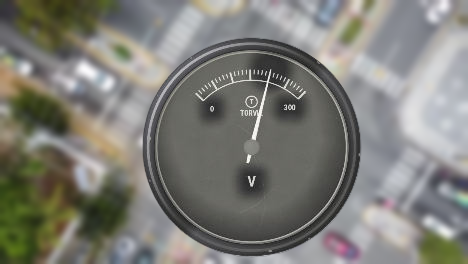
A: 200; V
